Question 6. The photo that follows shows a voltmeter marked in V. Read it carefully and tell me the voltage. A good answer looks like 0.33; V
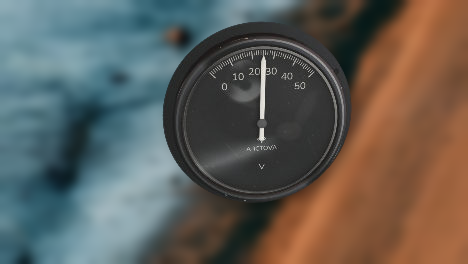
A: 25; V
